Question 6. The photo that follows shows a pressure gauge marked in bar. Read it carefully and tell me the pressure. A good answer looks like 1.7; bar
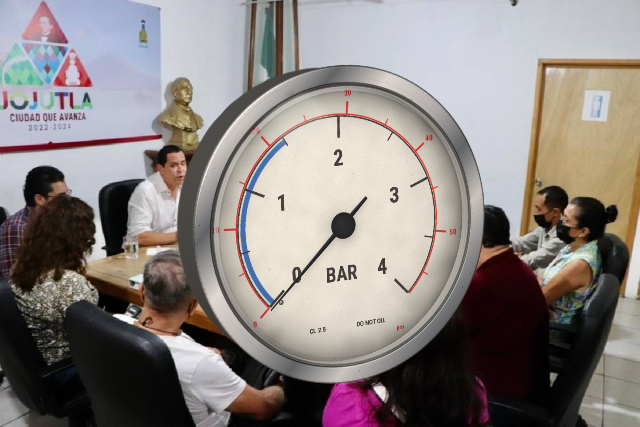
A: 0; bar
